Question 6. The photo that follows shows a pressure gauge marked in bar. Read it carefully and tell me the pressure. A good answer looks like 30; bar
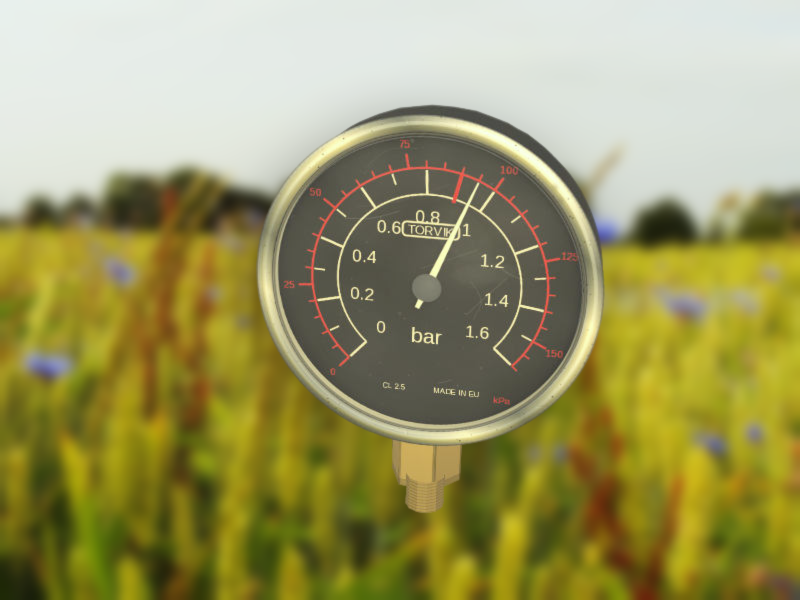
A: 0.95; bar
